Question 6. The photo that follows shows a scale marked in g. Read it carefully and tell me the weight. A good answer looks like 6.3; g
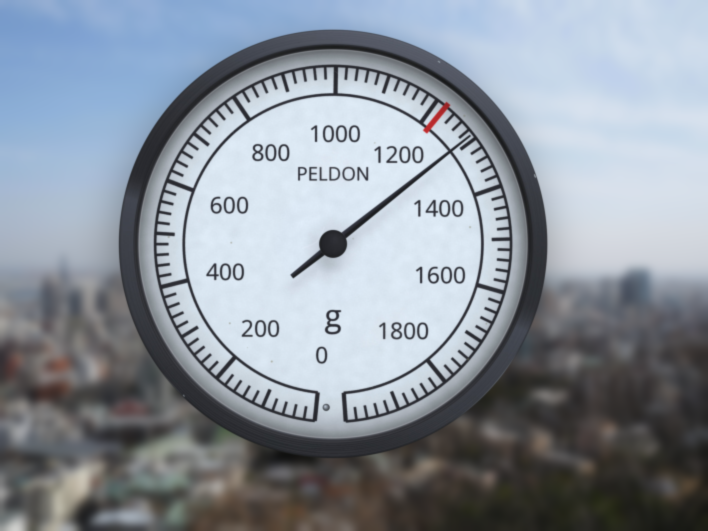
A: 1290; g
